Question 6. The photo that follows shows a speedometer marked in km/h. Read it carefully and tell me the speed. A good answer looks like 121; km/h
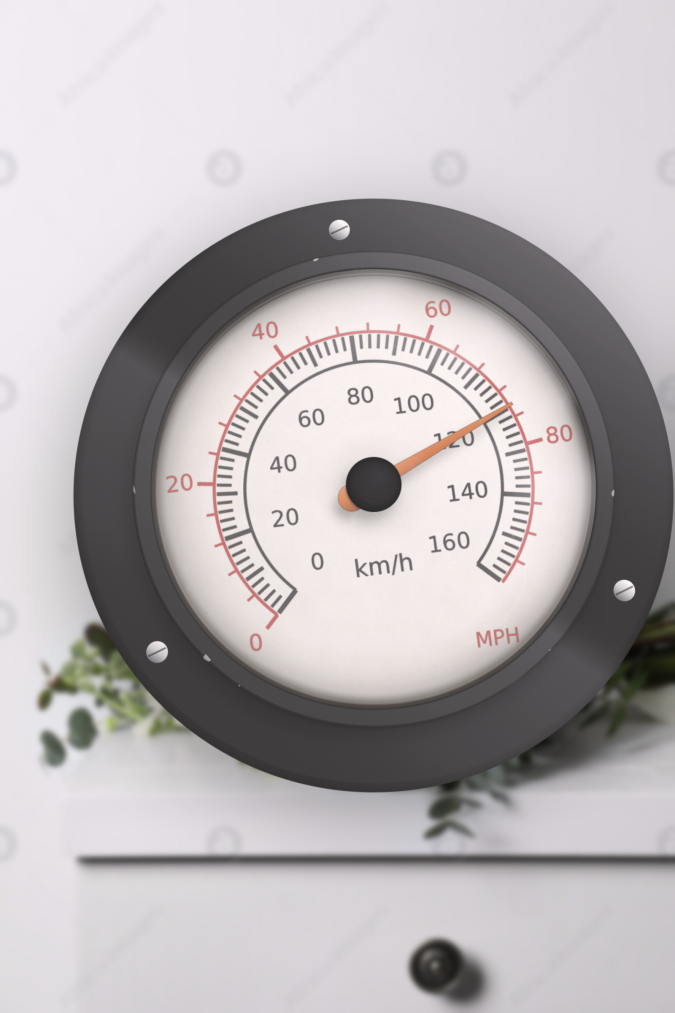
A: 120; km/h
